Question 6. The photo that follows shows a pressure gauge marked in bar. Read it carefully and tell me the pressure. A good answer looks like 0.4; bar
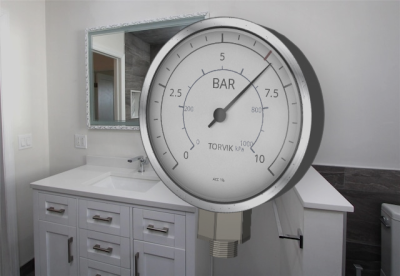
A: 6.75; bar
